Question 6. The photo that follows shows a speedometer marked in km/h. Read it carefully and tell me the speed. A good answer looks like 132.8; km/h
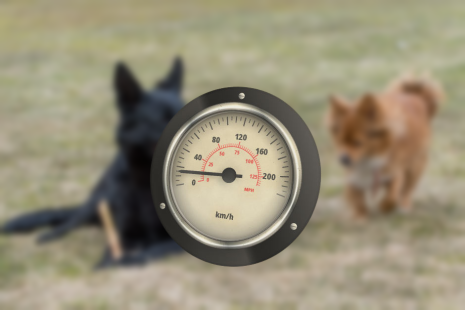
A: 15; km/h
